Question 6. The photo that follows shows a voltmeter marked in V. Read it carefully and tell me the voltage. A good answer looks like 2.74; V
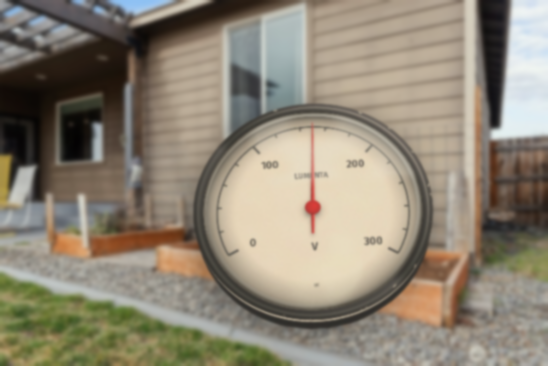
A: 150; V
